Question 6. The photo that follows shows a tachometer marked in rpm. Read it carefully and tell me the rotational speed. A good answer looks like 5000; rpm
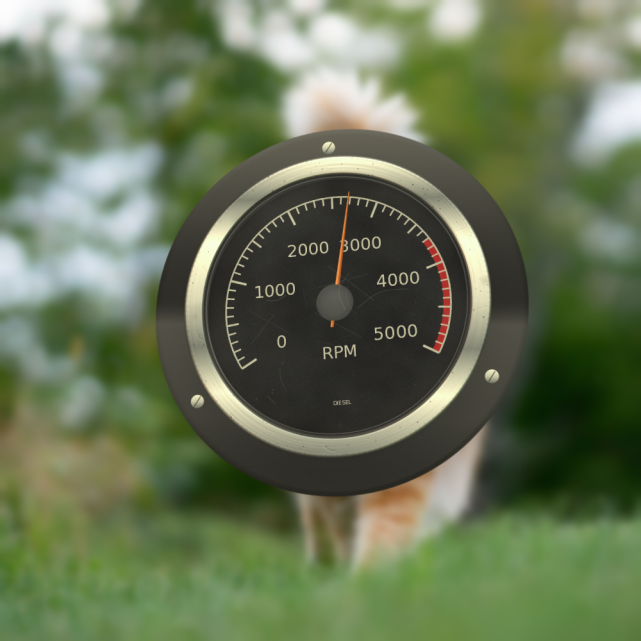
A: 2700; rpm
